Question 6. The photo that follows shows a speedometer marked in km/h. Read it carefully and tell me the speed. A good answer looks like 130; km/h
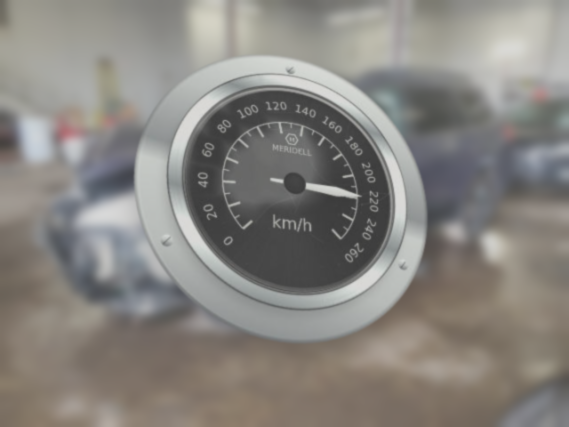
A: 220; km/h
